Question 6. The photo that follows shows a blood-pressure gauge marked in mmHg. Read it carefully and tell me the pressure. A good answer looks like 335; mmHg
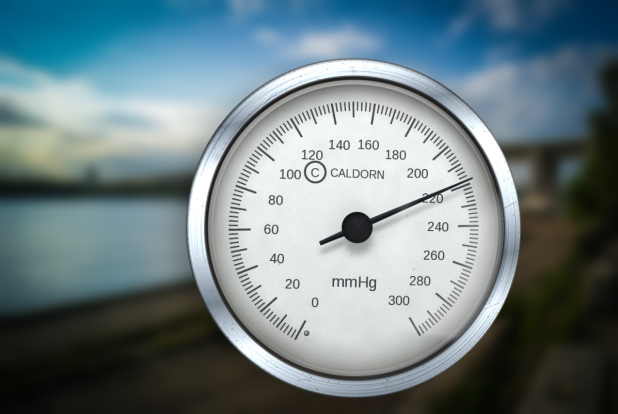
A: 218; mmHg
